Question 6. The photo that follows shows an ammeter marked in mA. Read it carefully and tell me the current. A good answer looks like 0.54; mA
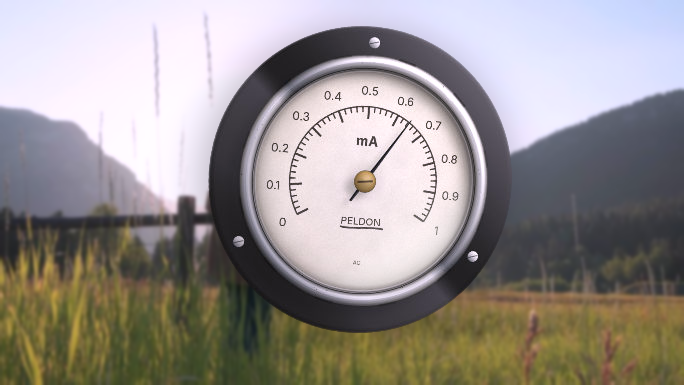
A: 0.64; mA
